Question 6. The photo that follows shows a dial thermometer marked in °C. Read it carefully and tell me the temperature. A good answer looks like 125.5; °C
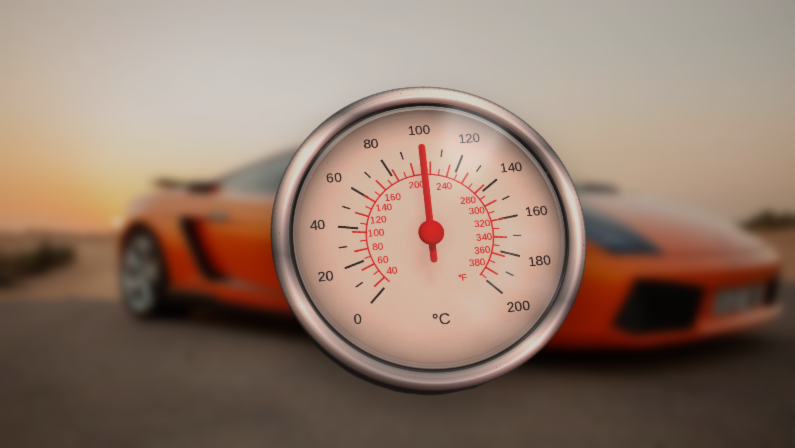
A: 100; °C
